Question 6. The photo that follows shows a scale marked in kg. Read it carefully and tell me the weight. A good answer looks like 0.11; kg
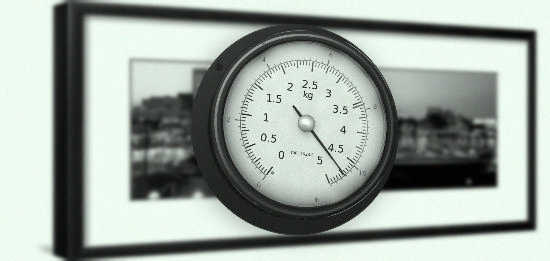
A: 4.75; kg
